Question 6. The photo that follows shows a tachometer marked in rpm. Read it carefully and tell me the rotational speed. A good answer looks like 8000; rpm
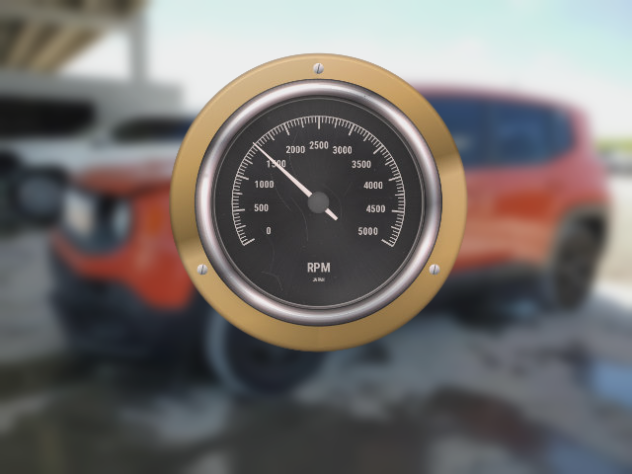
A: 1500; rpm
